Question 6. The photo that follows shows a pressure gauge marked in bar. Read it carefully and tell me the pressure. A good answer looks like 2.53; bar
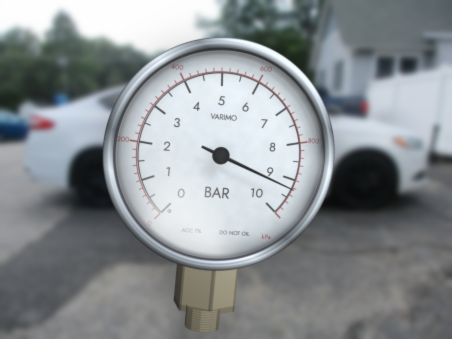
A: 9.25; bar
